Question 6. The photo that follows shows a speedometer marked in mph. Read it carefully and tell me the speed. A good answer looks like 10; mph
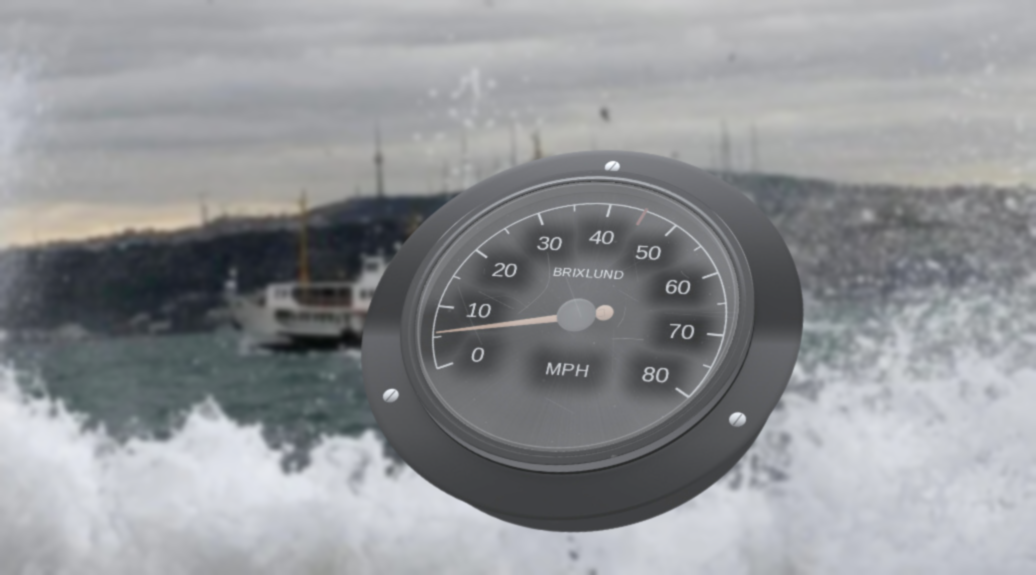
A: 5; mph
